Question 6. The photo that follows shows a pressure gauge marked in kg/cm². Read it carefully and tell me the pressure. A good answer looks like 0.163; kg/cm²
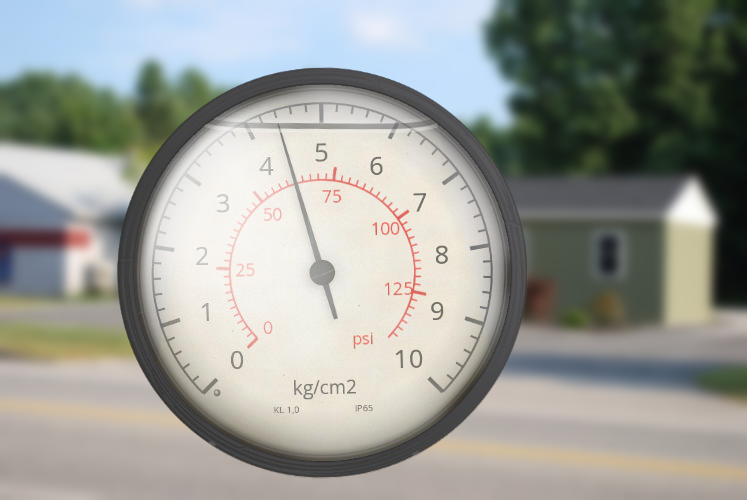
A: 4.4; kg/cm²
